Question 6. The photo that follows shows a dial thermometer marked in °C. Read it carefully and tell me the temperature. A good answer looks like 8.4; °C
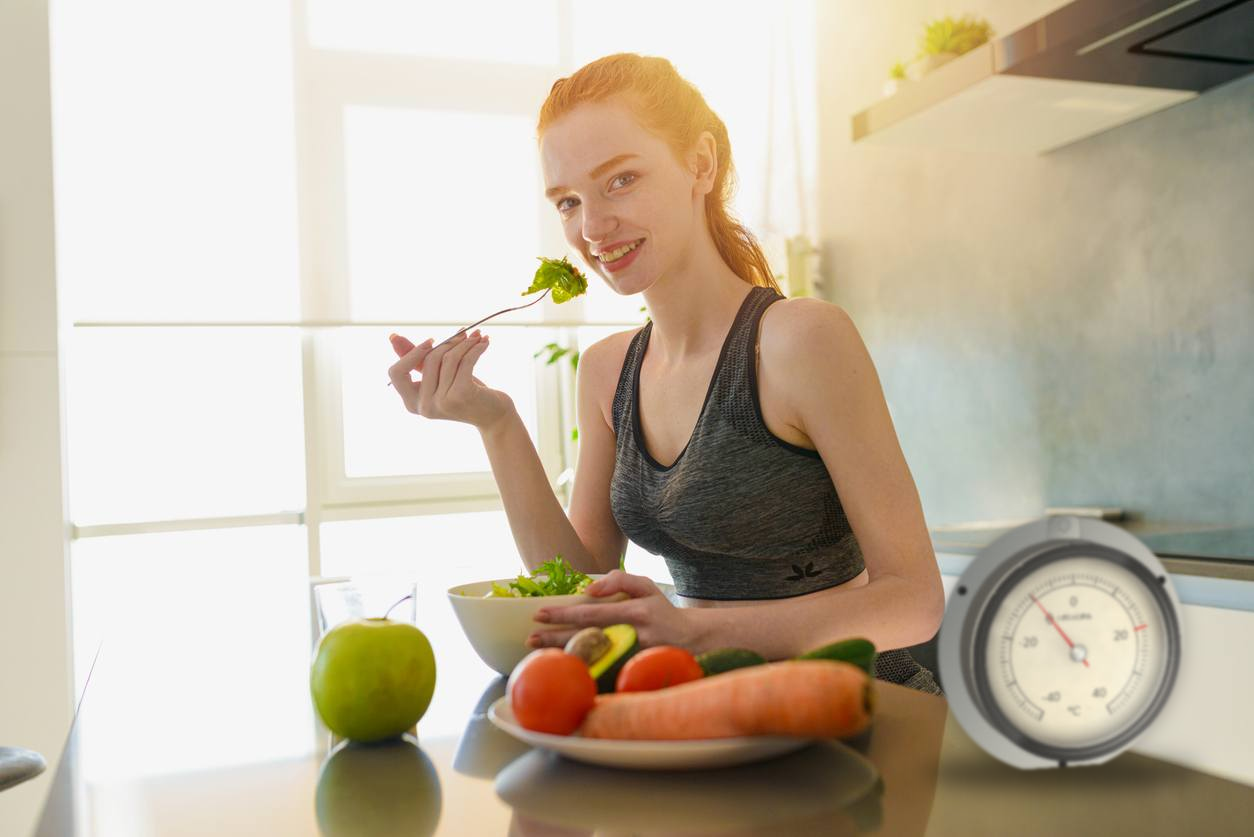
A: -10; °C
